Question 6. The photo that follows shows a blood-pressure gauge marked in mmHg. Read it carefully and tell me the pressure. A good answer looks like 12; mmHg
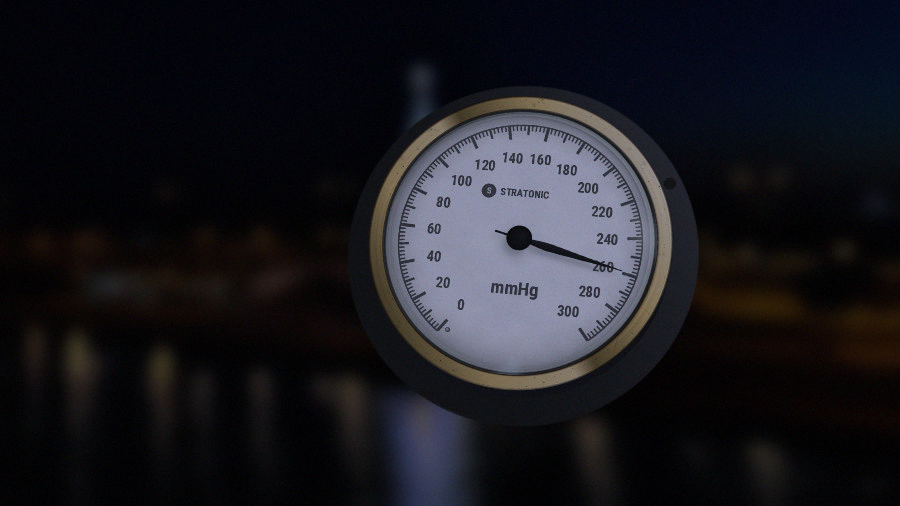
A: 260; mmHg
